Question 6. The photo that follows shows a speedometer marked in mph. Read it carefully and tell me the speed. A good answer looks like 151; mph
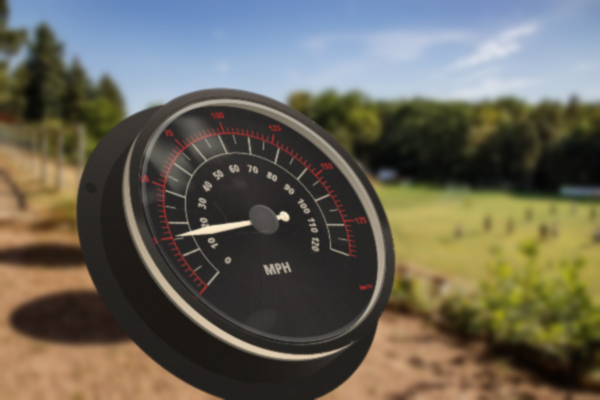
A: 15; mph
